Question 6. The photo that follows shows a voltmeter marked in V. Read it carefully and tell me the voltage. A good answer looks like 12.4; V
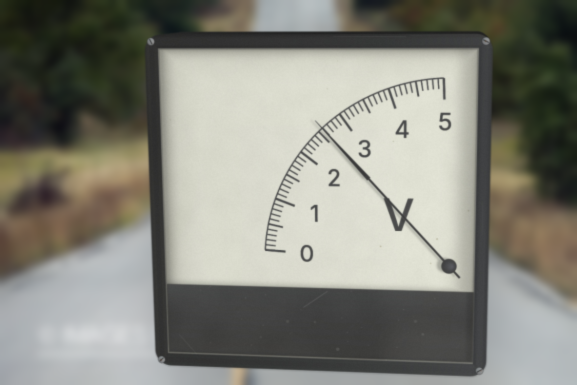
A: 2.6; V
